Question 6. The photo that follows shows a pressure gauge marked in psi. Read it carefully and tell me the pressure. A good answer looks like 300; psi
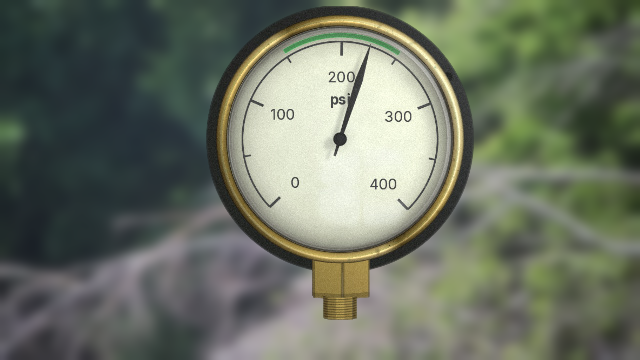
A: 225; psi
